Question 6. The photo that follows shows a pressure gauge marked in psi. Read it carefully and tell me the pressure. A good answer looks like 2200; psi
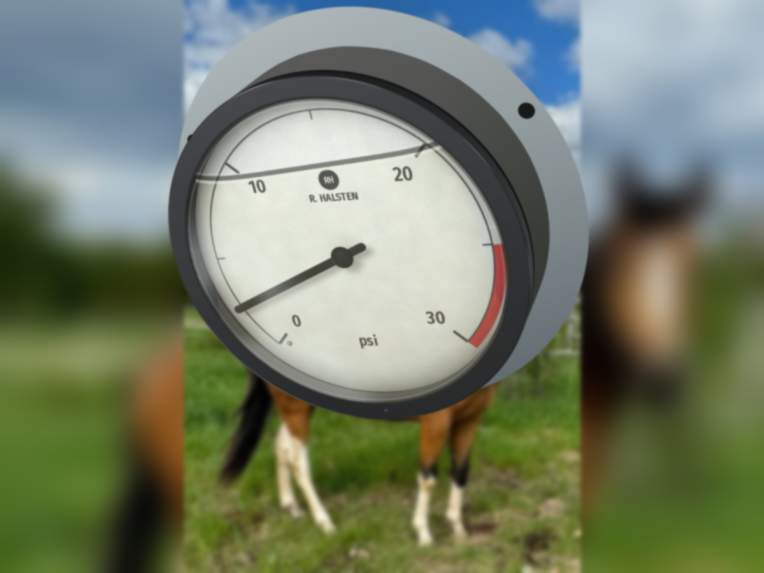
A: 2.5; psi
